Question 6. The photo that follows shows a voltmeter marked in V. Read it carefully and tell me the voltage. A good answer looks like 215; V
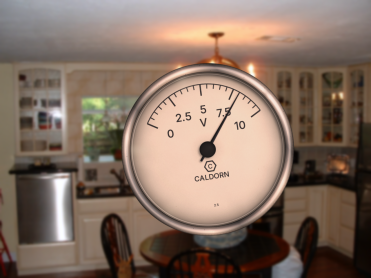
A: 8; V
